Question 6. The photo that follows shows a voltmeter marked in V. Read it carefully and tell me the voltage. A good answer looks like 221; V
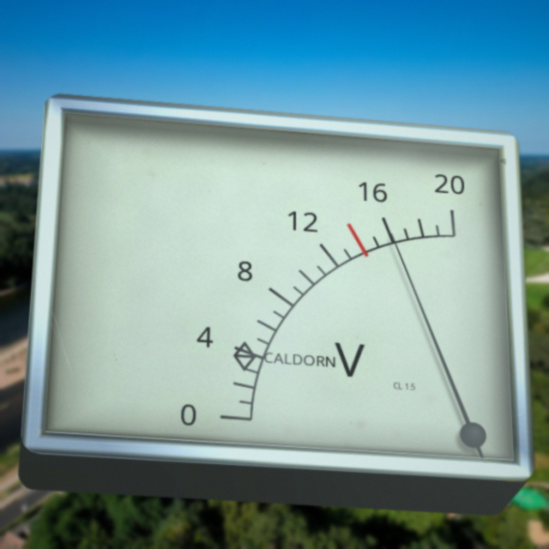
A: 16; V
